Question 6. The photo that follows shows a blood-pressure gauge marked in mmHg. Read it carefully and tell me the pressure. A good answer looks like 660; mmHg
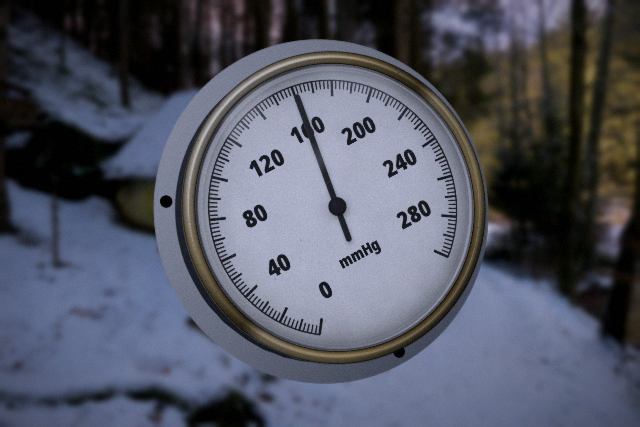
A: 160; mmHg
